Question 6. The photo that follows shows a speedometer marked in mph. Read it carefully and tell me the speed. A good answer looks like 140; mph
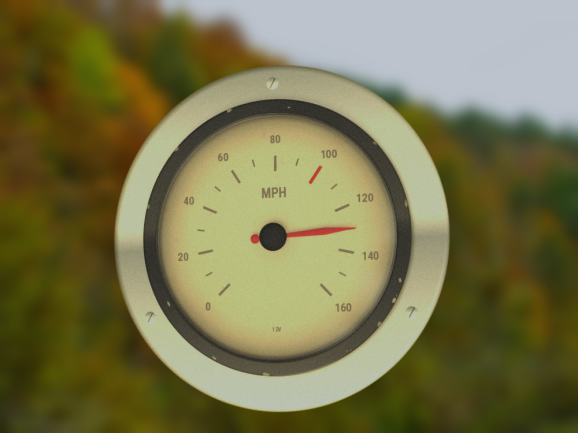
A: 130; mph
